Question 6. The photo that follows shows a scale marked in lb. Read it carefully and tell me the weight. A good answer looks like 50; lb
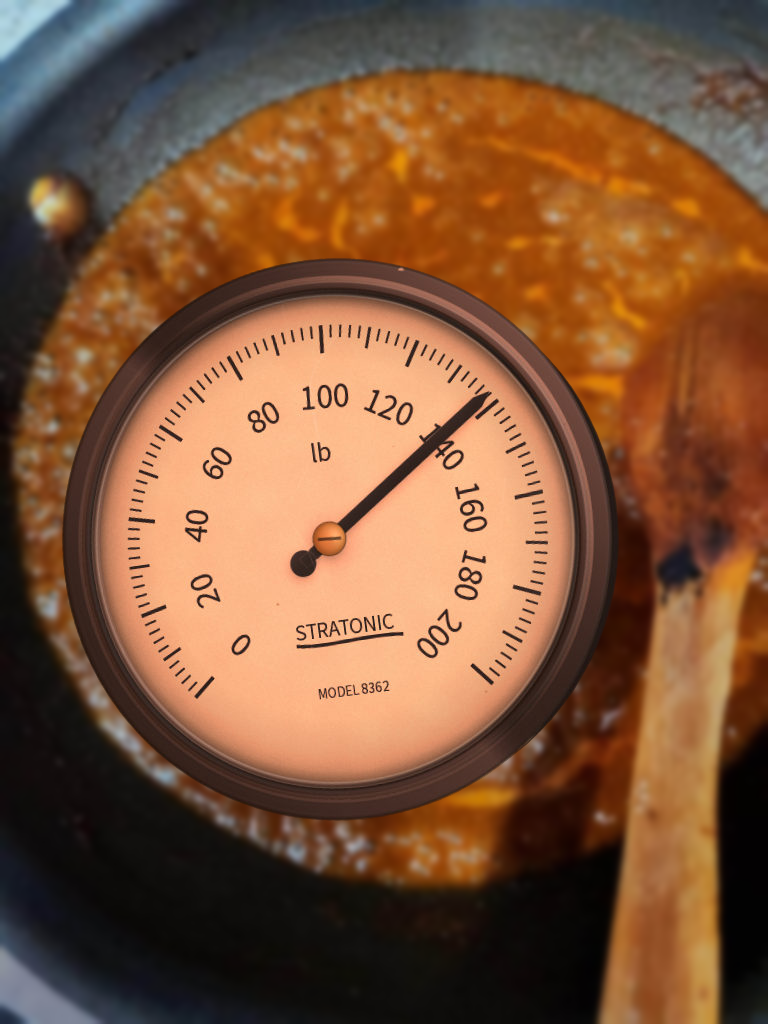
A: 138; lb
